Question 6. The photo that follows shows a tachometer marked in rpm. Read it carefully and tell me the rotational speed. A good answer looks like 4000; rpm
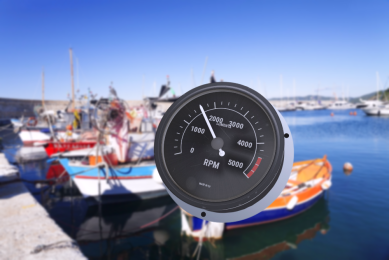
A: 1600; rpm
